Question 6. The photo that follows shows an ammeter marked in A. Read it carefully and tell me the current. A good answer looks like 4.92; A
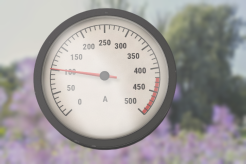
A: 100; A
